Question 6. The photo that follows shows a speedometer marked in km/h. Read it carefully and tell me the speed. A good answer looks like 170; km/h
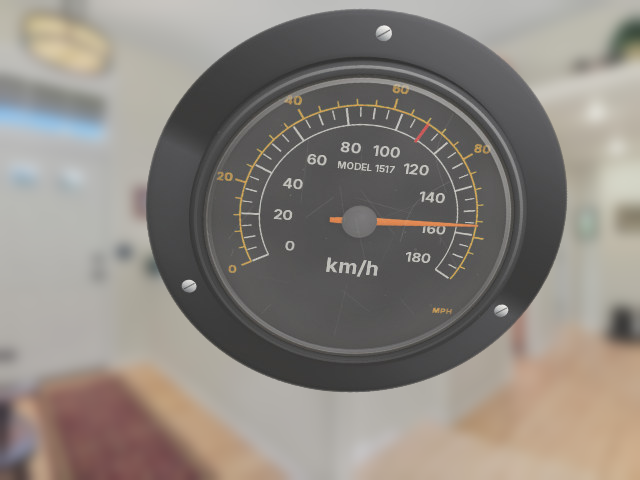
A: 155; km/h
